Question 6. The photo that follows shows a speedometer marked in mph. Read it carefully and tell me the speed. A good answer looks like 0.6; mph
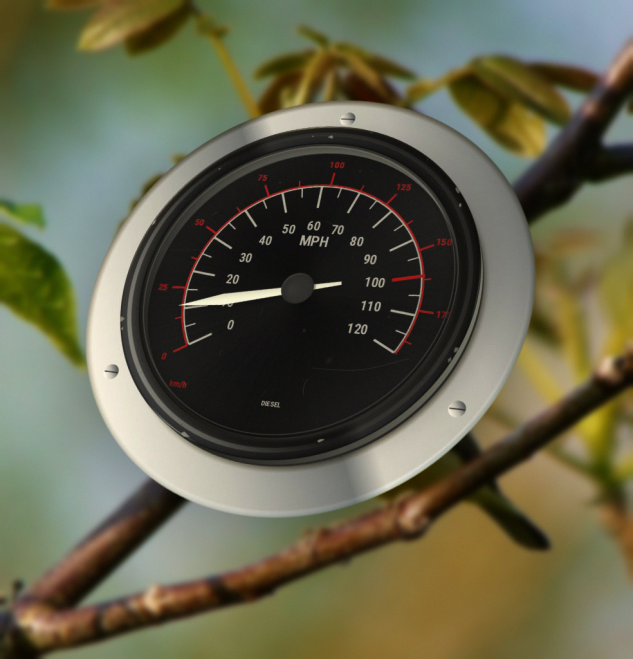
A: 10; mph
